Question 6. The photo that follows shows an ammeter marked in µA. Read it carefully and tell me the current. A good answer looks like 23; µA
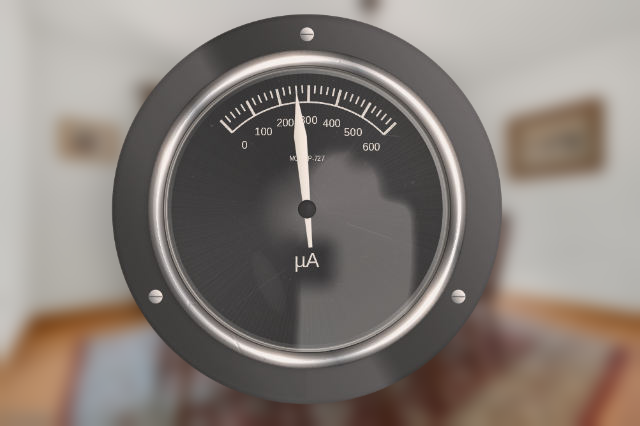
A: 260; µA
